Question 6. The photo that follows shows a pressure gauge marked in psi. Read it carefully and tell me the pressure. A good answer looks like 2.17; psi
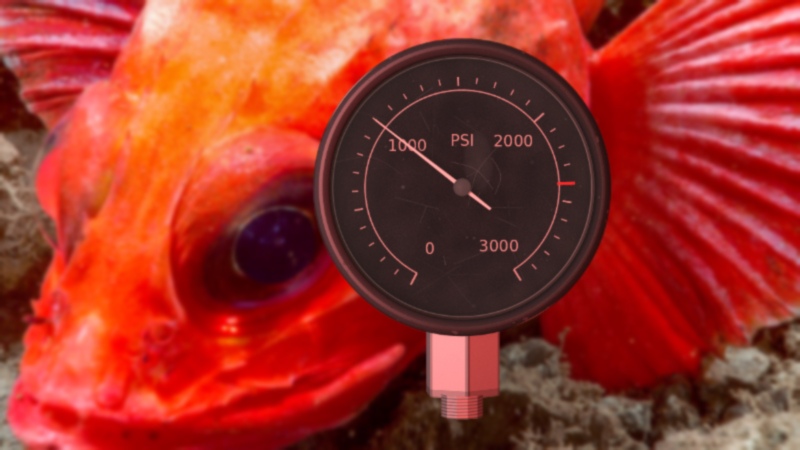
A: 1000; psi
